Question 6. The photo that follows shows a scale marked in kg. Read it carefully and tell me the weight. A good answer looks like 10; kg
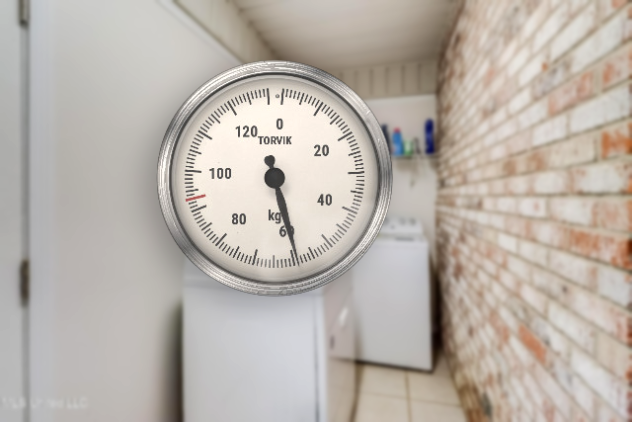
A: 59; kg
